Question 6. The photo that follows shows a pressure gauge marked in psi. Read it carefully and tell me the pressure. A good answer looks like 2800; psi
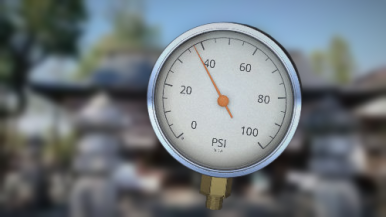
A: 37.5; psi
